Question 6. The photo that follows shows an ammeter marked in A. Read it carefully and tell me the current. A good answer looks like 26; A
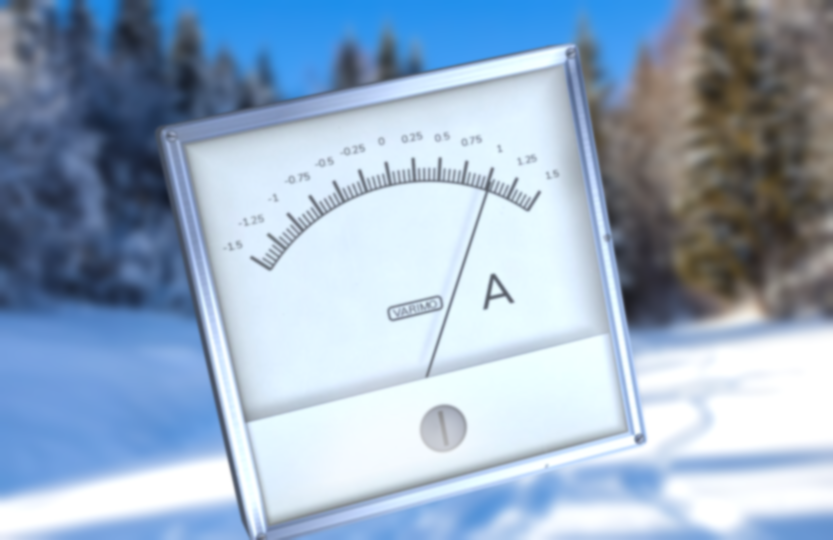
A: 1; A
